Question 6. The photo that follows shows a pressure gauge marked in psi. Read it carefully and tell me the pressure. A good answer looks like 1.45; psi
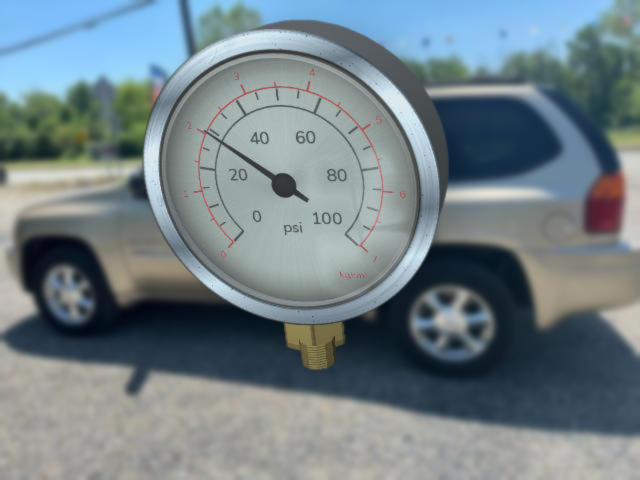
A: 30; psi
